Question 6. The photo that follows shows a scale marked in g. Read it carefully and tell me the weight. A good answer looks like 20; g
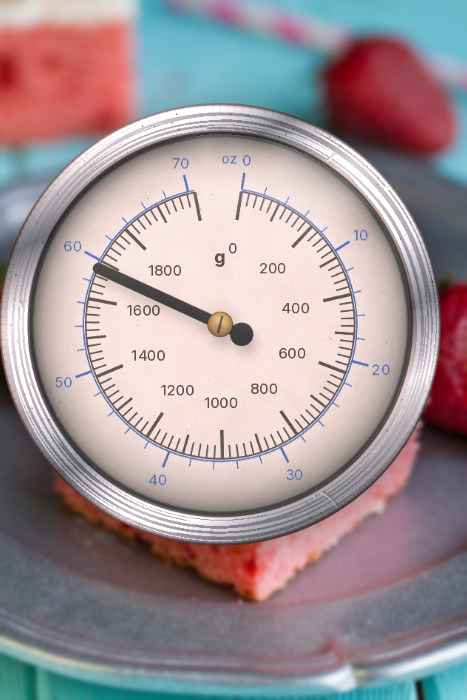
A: 1680; g
